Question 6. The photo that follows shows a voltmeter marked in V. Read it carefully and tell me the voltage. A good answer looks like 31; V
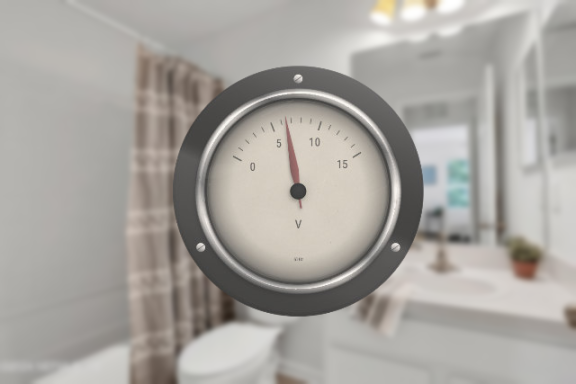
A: 6.5; V
